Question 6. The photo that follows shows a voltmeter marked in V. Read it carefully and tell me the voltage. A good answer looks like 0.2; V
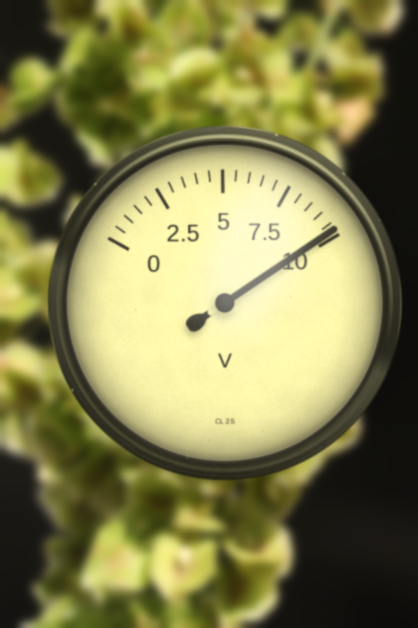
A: 9.75; V
